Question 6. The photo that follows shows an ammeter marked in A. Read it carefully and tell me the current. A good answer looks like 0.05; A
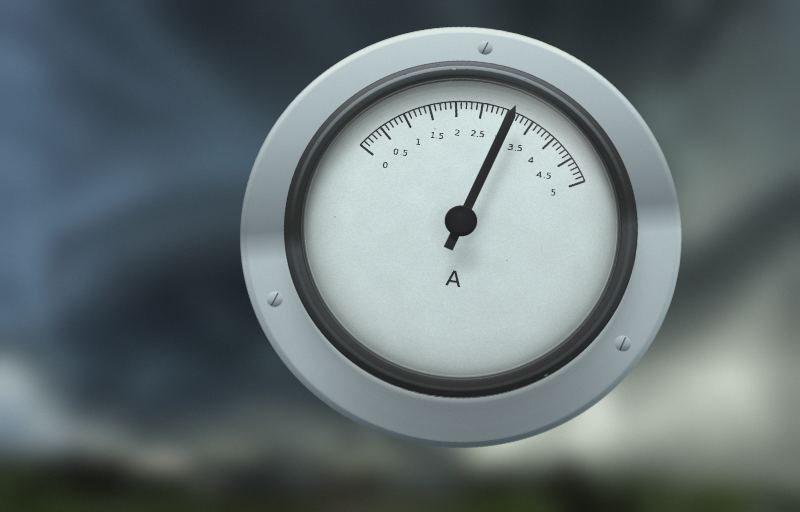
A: 3.1; A
